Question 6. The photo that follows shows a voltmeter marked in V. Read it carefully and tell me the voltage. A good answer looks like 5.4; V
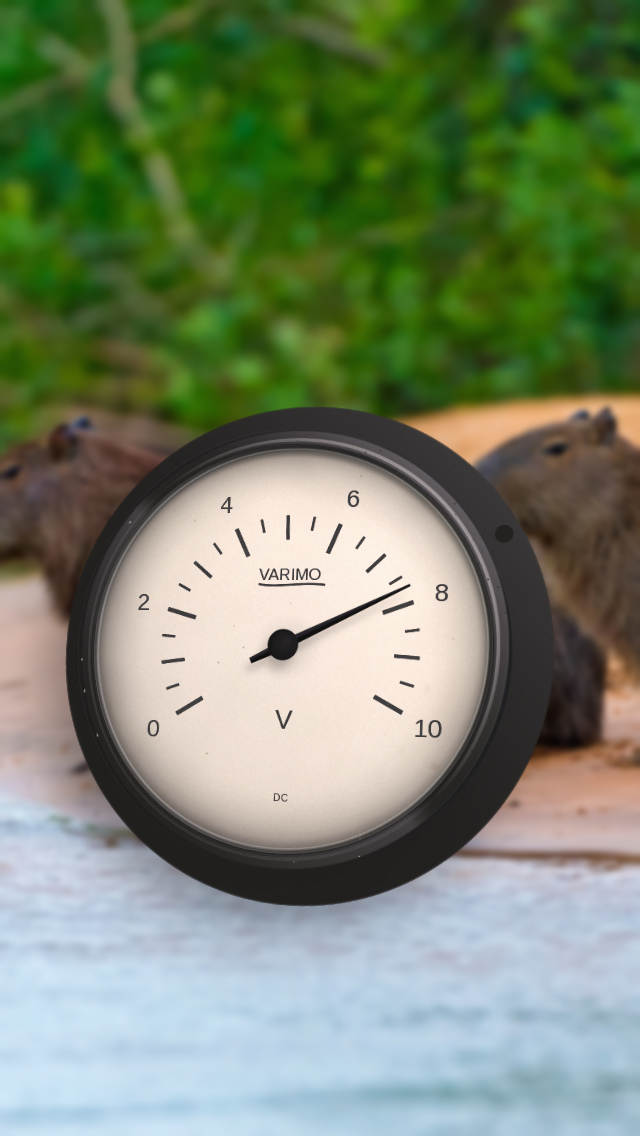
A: 7.75; V
